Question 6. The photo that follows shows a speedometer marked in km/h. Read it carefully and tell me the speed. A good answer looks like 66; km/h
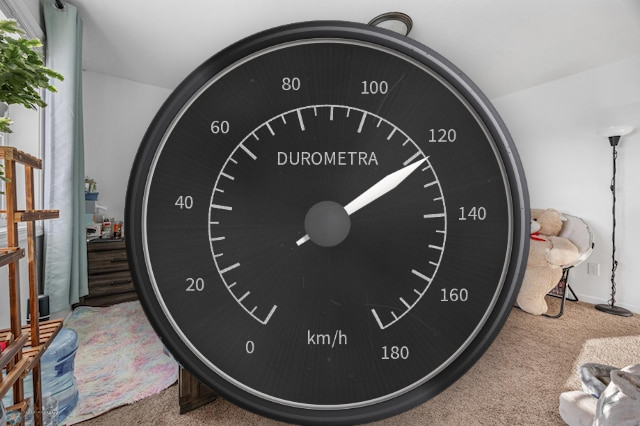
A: 122.5; km/h
